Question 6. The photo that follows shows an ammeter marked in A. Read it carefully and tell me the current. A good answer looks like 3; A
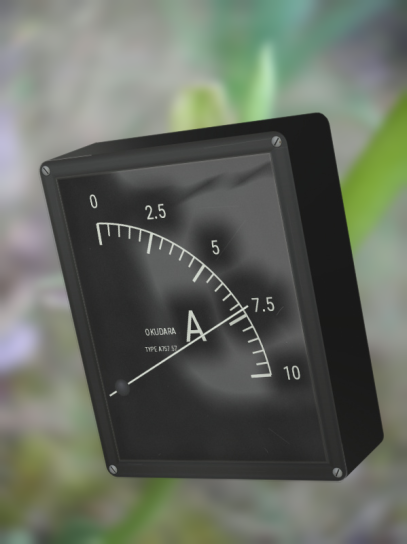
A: 7.25; A
